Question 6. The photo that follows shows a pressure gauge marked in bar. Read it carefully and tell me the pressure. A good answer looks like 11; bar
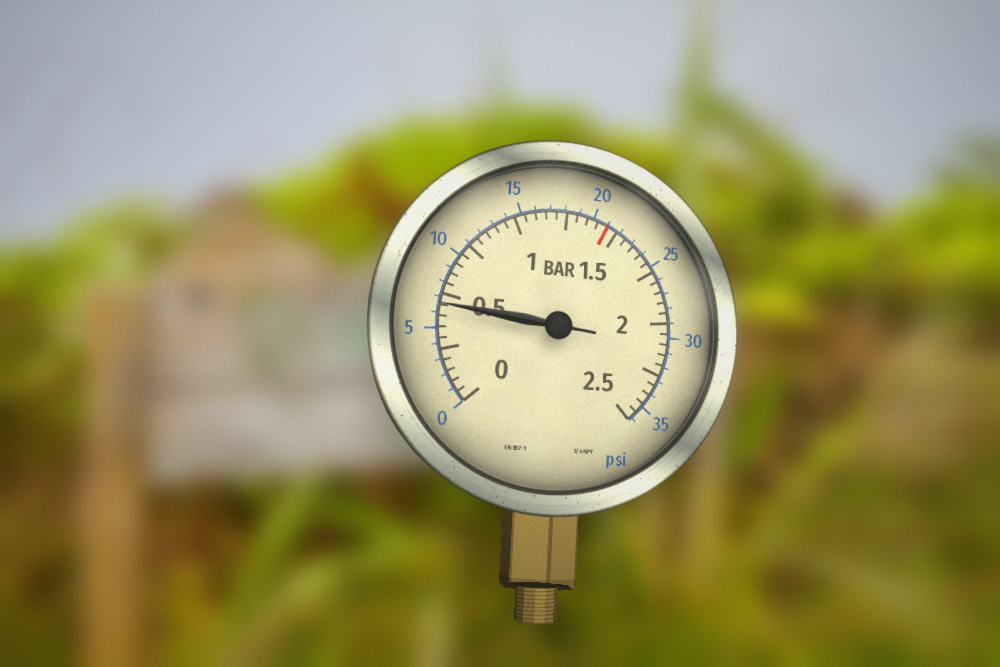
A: 0.45; bar
